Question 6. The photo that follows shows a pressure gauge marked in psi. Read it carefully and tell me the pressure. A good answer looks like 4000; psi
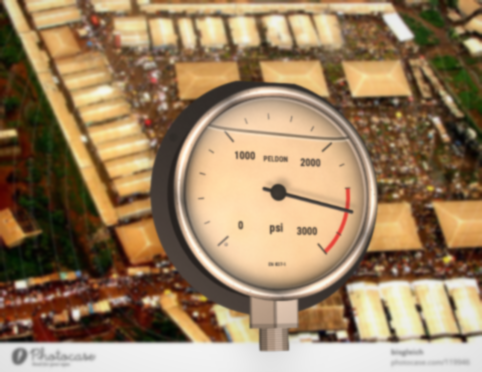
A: 2600; psi
